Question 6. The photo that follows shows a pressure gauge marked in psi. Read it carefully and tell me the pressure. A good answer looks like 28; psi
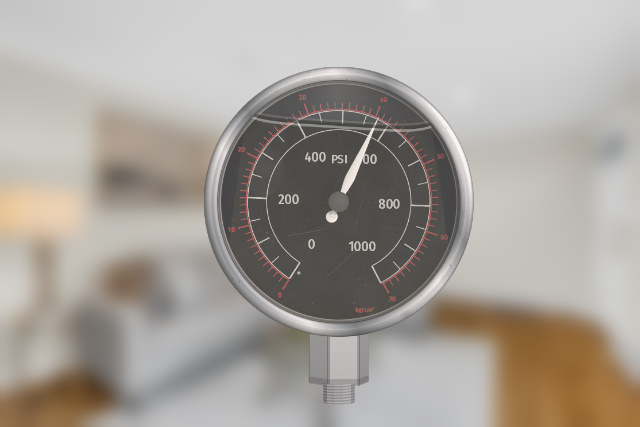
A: 575; psi
